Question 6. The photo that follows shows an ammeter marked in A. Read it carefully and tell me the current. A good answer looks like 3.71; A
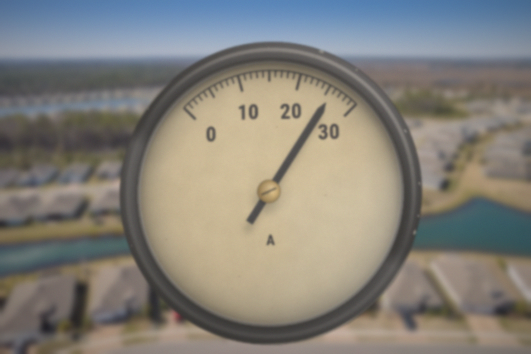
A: 26; A
